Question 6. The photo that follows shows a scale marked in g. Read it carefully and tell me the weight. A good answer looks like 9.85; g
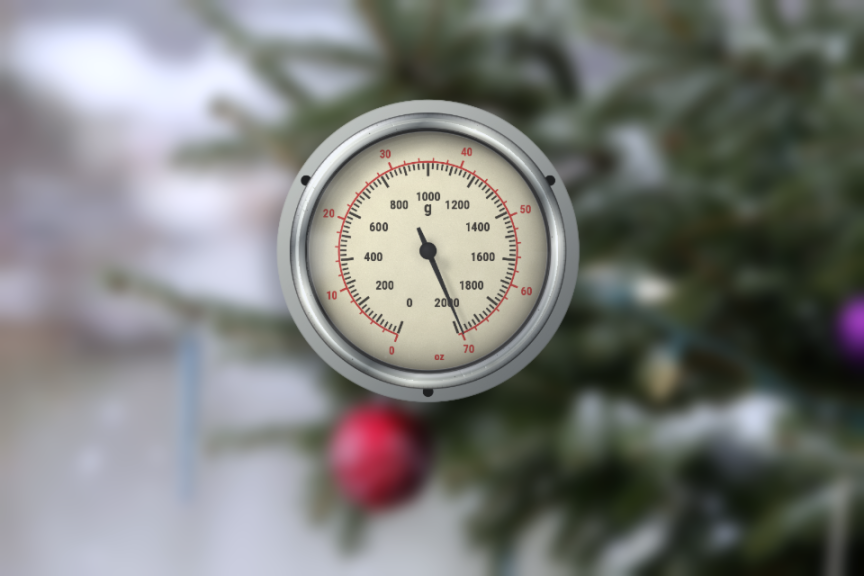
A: 1980; g
